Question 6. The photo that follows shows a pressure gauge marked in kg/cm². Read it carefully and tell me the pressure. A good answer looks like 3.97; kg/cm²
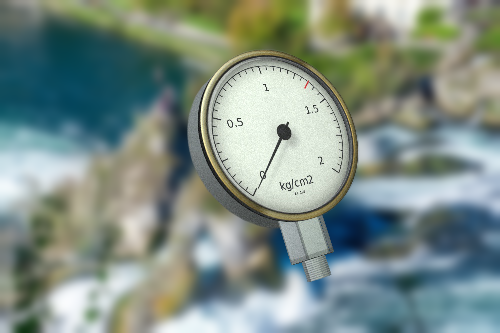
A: 0; kg/cm²
